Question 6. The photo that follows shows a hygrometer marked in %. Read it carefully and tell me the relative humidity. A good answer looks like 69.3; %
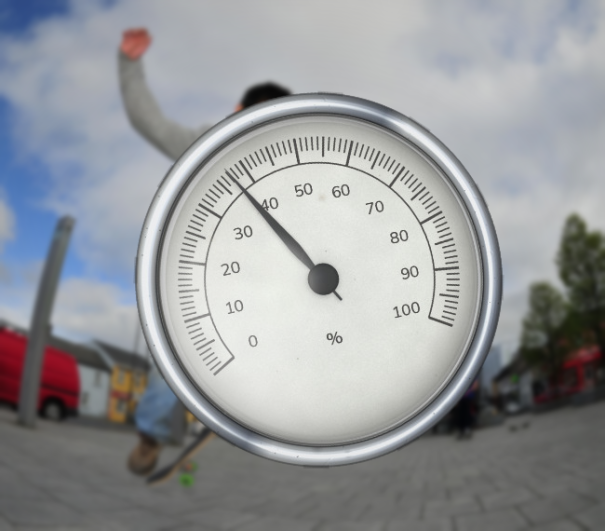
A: 37; %
